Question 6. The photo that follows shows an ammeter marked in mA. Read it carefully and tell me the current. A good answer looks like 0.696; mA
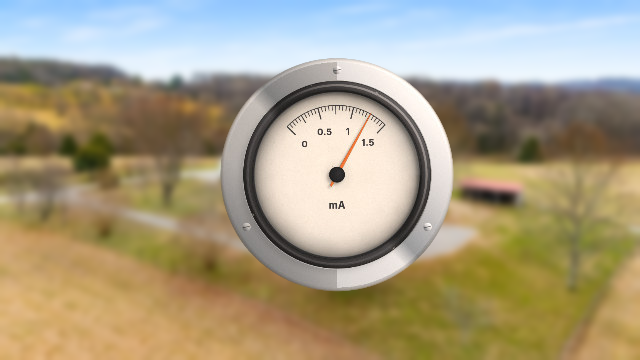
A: 1.25; mA
